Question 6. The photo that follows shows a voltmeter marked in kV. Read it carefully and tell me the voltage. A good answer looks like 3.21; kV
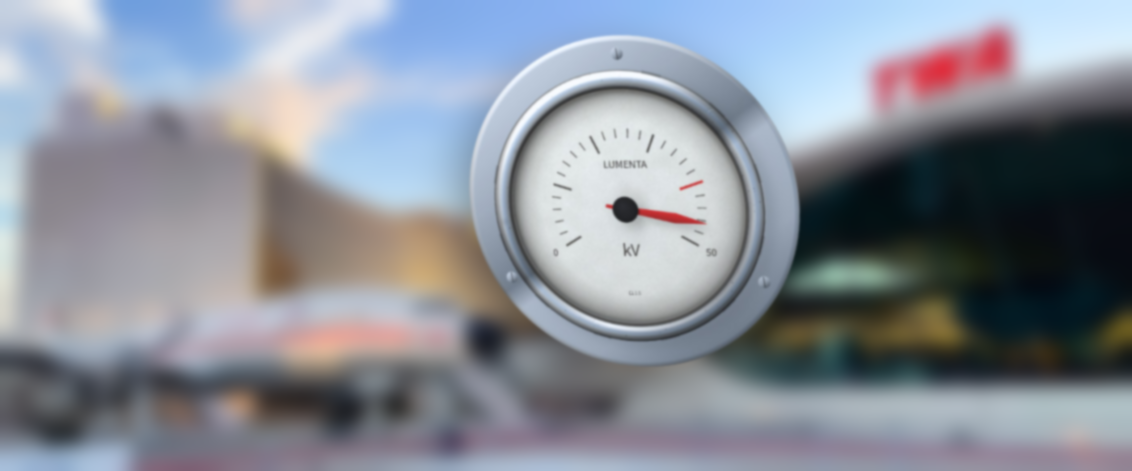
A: 46; kV
